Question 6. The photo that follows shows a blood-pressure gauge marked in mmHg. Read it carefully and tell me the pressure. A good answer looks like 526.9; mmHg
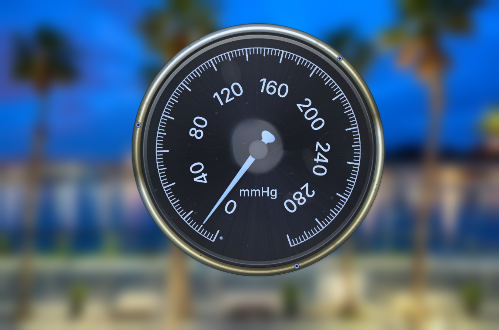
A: 10; mmHg
